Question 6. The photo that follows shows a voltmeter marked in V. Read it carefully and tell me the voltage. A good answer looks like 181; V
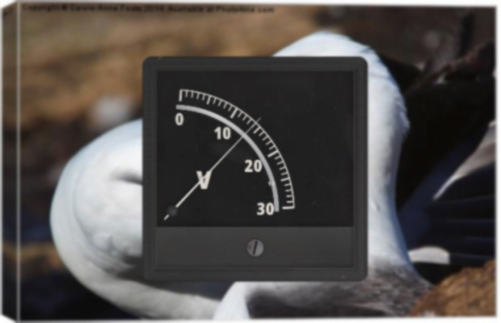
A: 14; V
